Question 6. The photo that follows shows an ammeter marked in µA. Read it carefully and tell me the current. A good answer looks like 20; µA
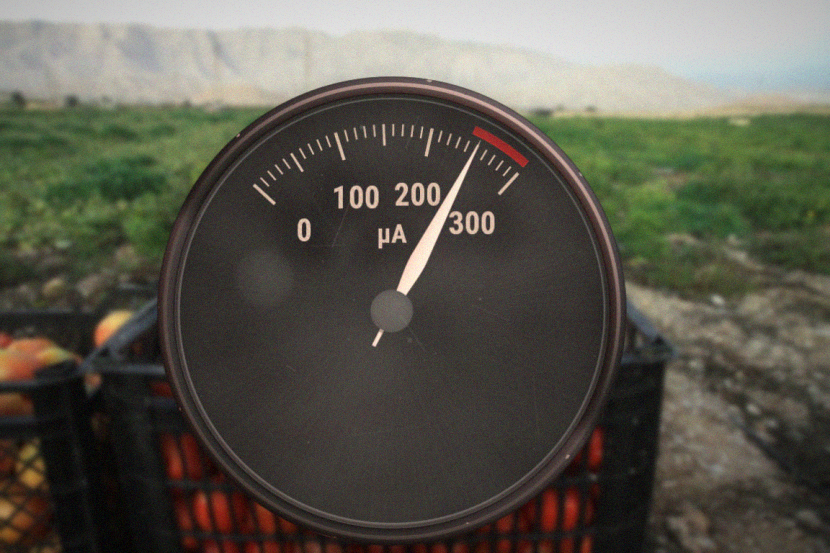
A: 250; µA
